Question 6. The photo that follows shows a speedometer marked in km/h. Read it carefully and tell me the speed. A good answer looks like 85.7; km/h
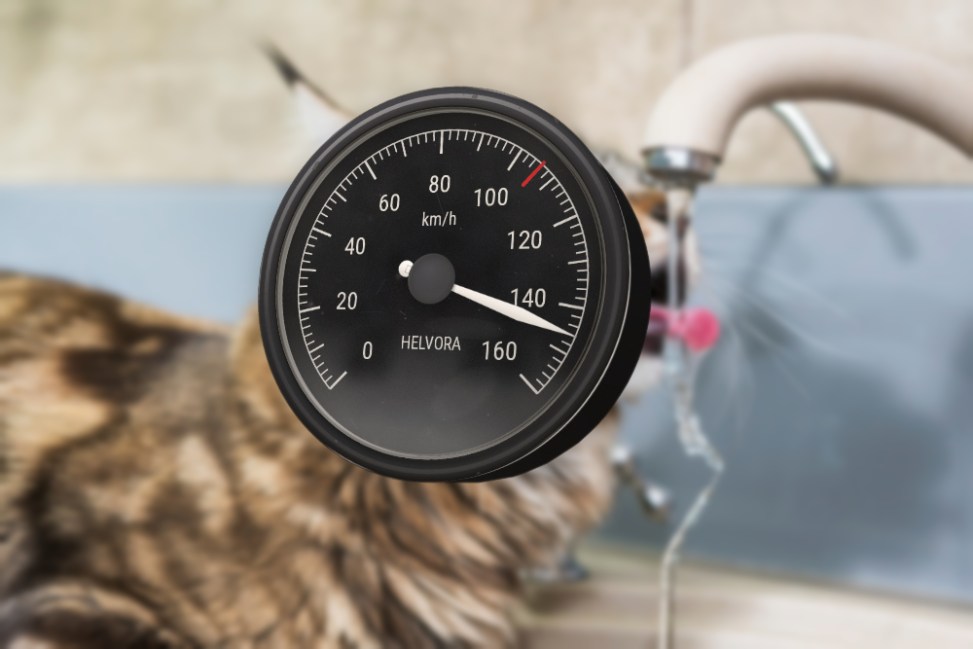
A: 146; km/h
